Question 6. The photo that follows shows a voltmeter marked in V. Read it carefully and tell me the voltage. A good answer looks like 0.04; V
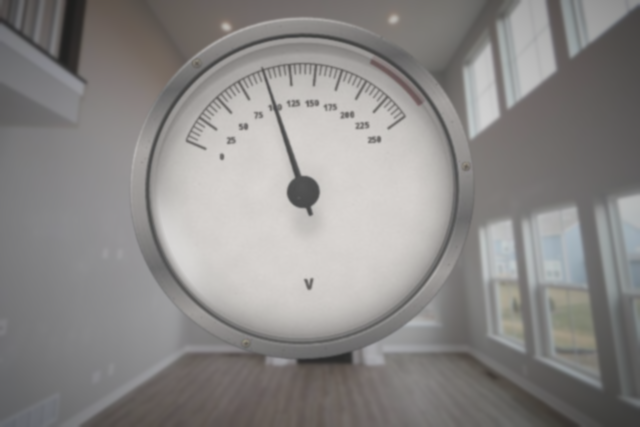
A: 100; V
